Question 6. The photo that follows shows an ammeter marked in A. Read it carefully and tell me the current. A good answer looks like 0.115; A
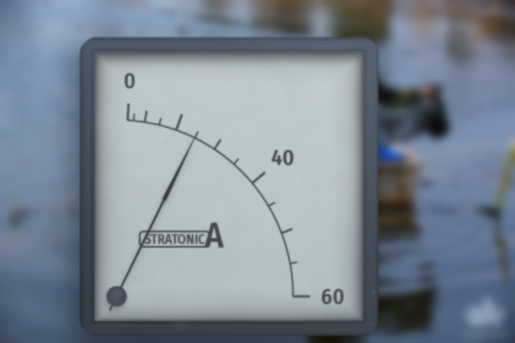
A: 25; A
